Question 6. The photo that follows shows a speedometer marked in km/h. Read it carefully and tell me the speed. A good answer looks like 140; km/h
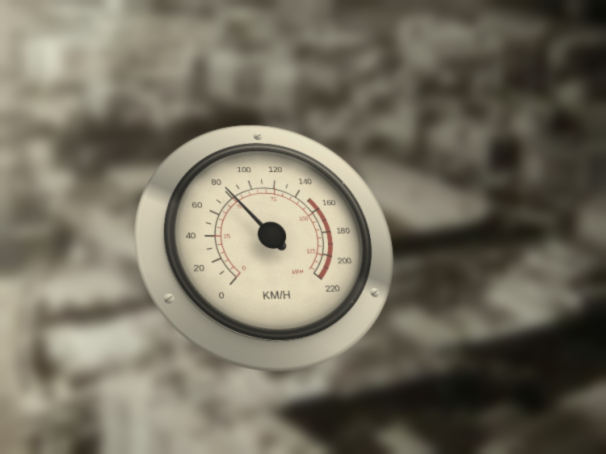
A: 80; km/h
